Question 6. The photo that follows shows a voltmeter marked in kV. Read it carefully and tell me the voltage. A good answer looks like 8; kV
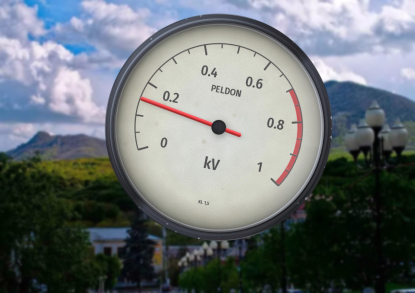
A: 0.15; kV
